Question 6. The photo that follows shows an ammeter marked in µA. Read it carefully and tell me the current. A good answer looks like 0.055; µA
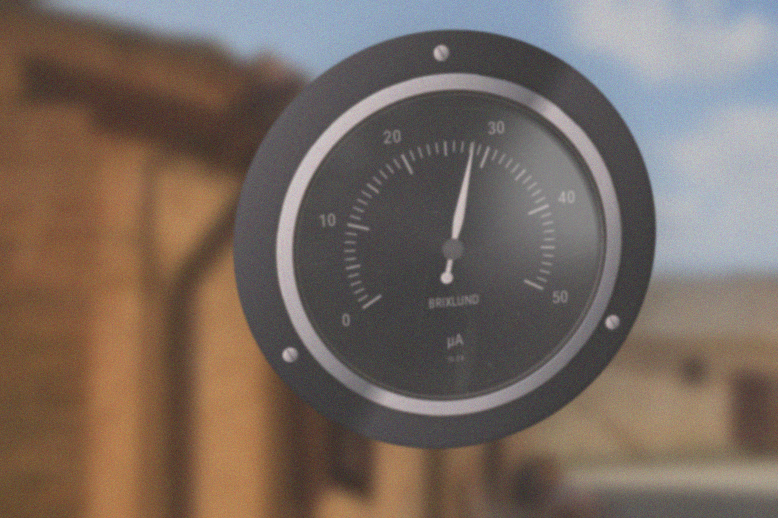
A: 28; µA
